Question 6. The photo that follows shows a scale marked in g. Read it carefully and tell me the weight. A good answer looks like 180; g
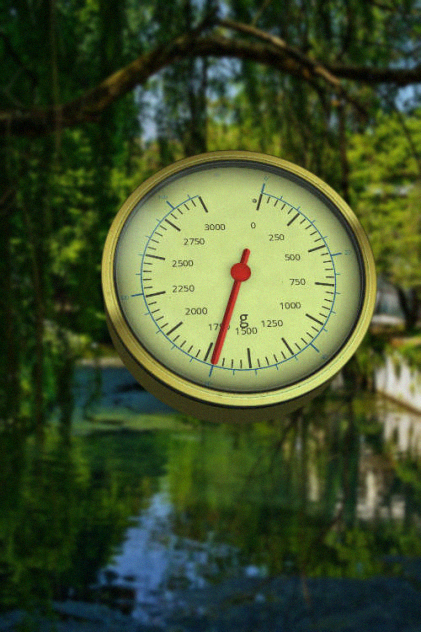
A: 1700; g
